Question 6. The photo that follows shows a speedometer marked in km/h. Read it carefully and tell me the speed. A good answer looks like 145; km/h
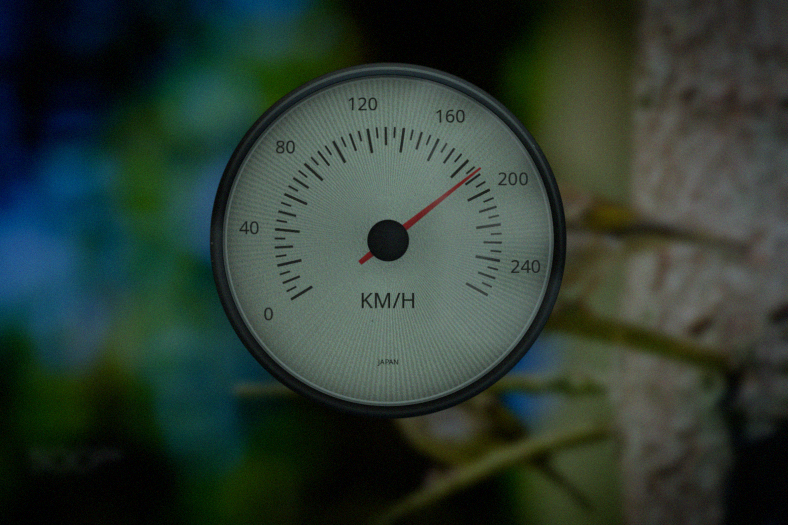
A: 187.5; km/h
